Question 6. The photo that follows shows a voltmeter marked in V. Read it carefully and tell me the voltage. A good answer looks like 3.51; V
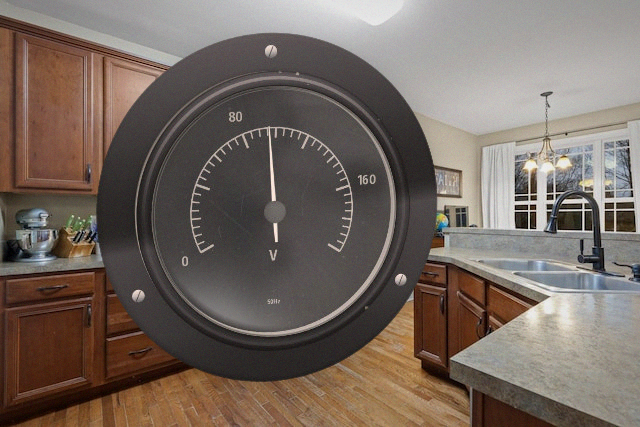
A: 95; V
